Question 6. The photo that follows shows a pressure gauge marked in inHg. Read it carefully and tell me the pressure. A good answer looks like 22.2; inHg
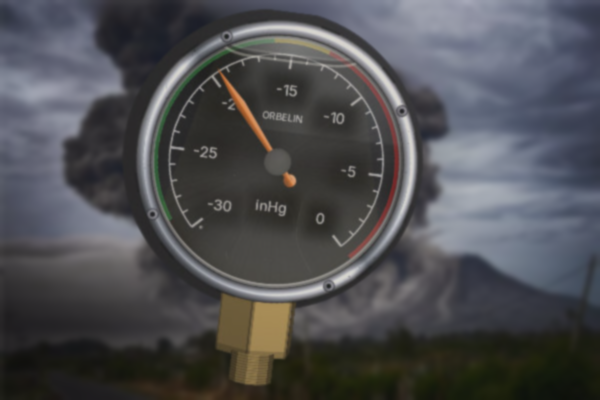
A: -19.5; inHg
